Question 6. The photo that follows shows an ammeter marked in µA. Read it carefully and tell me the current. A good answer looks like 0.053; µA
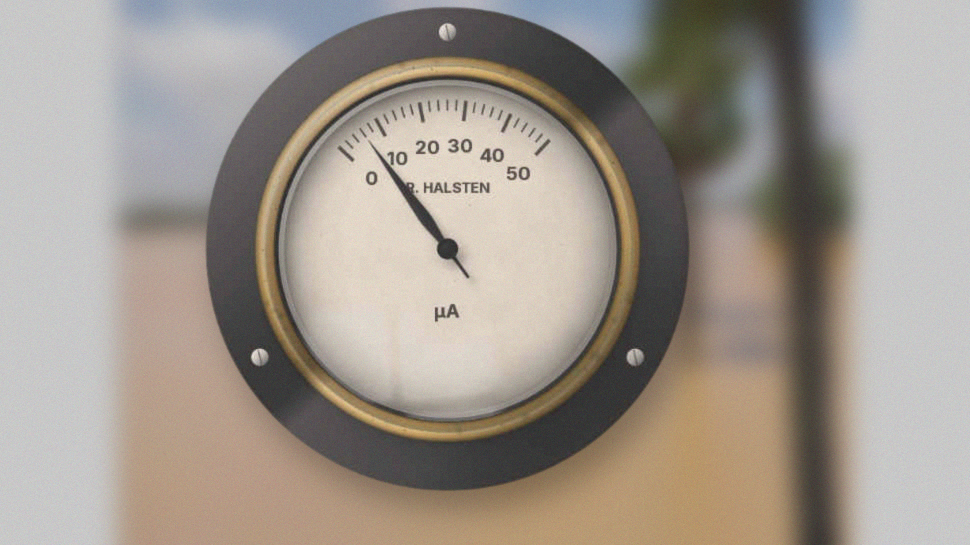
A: 6; µA
